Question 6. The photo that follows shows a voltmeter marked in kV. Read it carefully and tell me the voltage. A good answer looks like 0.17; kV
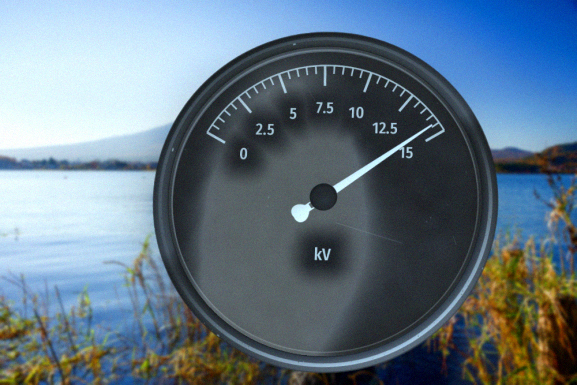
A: 14.5; kV
